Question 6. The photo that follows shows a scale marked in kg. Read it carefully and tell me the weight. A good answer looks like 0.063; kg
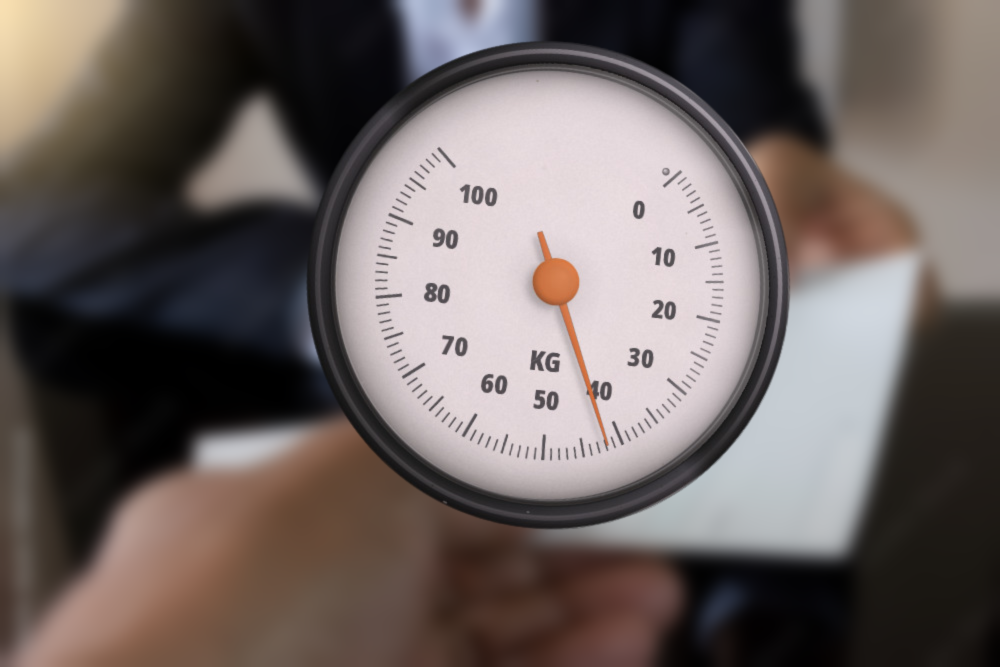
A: 42; kg
